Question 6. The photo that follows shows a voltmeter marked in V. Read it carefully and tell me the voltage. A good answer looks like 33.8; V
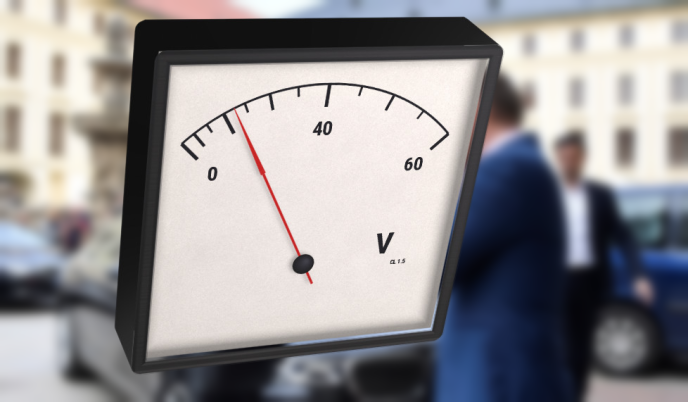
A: 22.5; V
